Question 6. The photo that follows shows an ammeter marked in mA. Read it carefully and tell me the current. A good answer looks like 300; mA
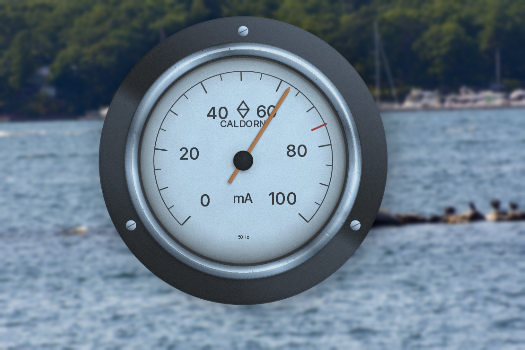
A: 62.5; mA
